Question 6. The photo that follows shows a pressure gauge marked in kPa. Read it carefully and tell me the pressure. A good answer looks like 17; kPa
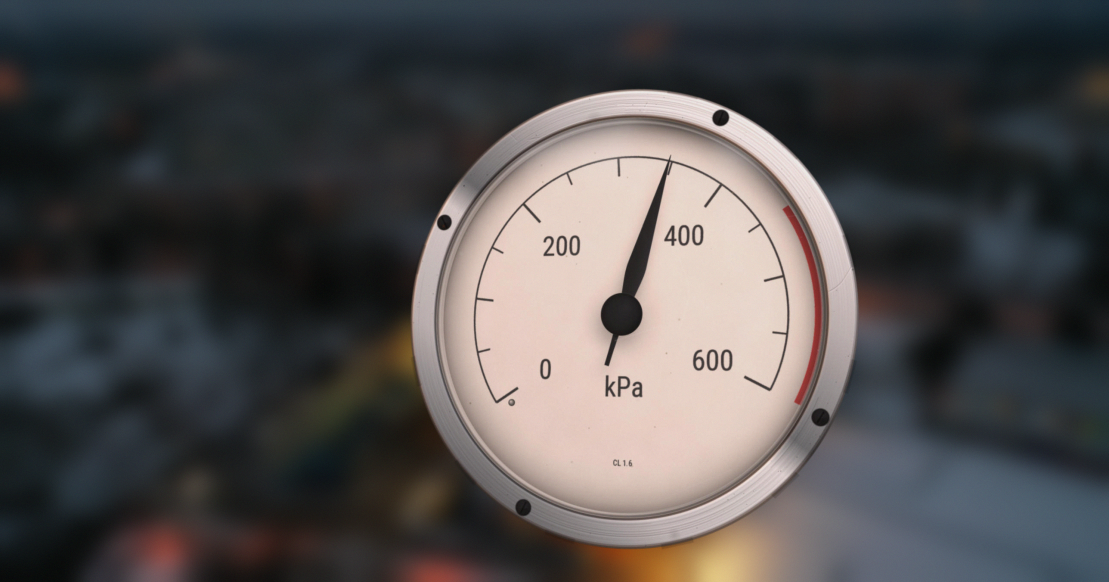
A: 350; kPa
